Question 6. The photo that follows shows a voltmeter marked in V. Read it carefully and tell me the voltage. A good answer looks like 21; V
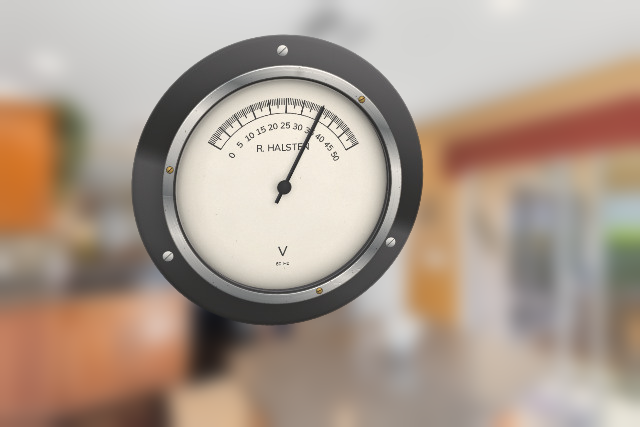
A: 35; V
